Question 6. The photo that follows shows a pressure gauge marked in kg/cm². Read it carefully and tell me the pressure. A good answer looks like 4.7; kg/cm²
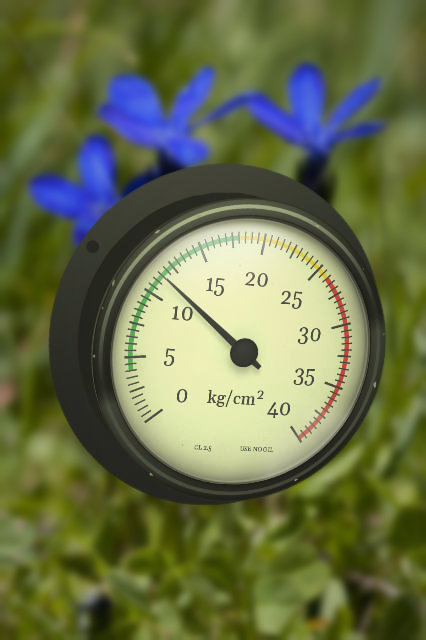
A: 11.5; kg/cm²
